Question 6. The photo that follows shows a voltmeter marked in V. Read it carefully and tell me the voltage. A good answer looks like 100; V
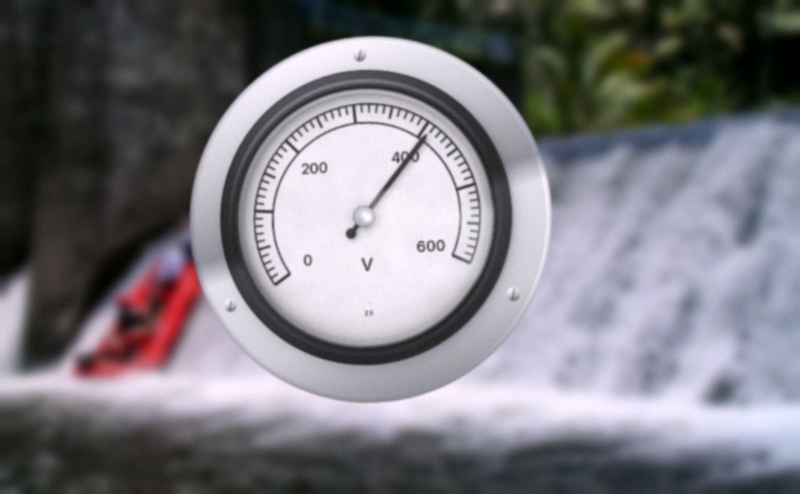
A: 410; V
